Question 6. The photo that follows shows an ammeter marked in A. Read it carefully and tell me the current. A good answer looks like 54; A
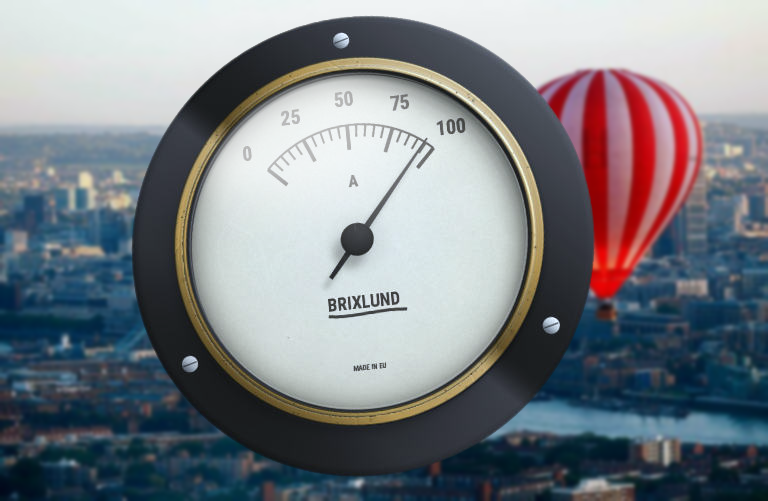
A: 95; A
